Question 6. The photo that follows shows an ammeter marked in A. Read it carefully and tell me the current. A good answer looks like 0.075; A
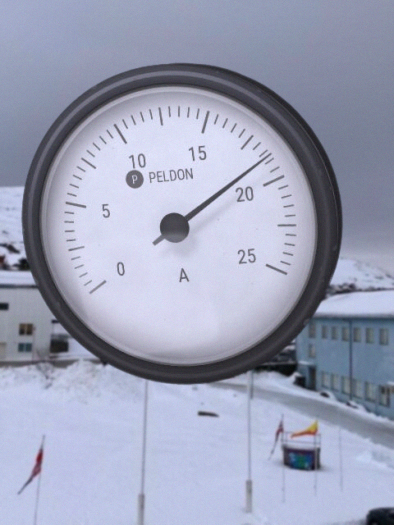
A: 18.75; A
